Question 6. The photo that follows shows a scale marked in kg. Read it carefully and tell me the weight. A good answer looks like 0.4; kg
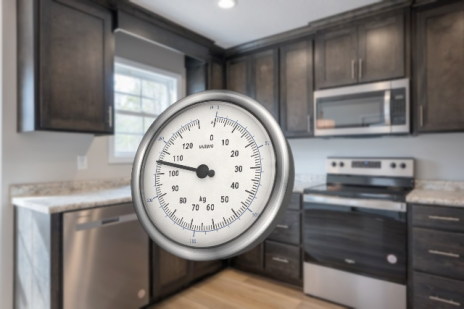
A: 105; kg
